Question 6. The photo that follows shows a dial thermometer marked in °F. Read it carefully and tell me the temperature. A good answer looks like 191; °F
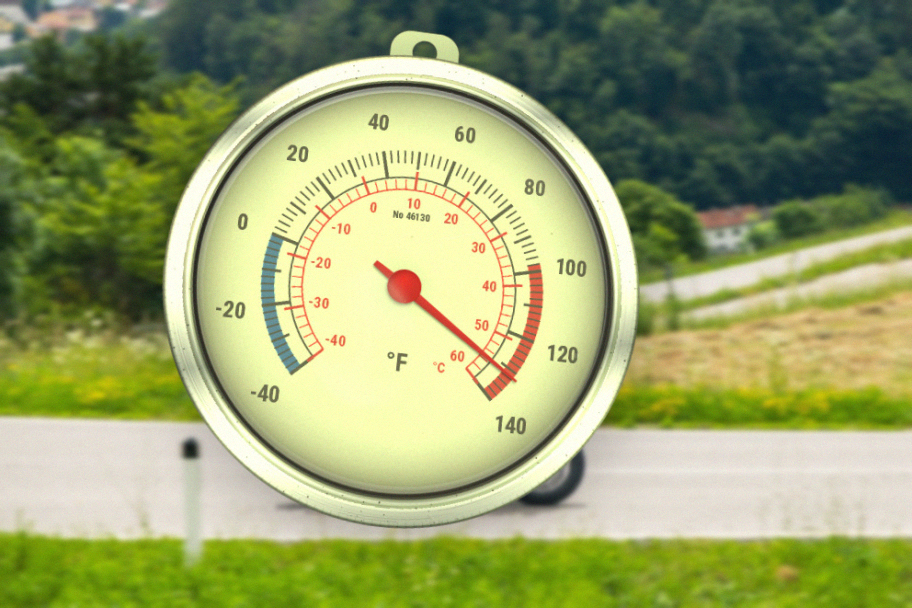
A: 132; °F
